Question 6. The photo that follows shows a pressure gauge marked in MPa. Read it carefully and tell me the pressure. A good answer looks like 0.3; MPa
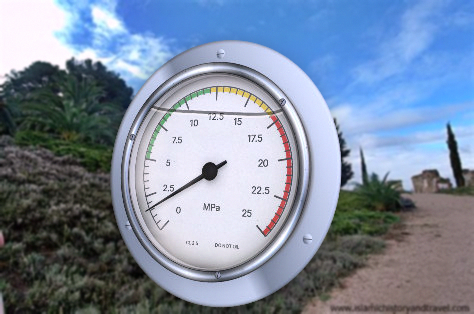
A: 1.5; MPa
